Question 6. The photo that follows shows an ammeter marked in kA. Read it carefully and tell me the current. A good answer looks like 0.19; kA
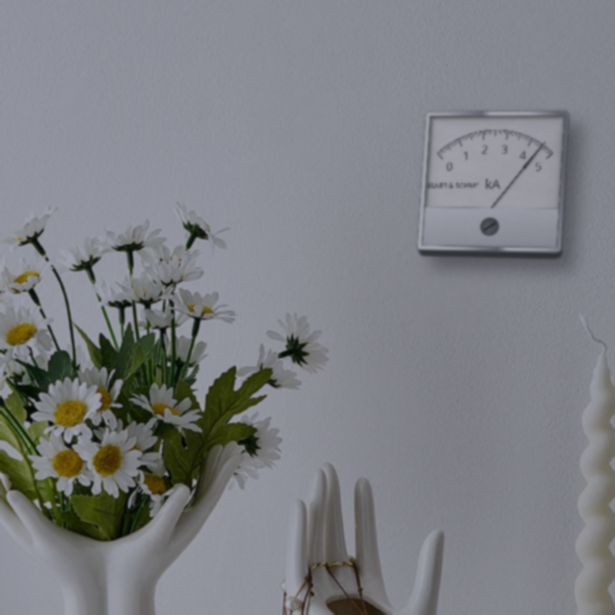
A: 4.5; kA
